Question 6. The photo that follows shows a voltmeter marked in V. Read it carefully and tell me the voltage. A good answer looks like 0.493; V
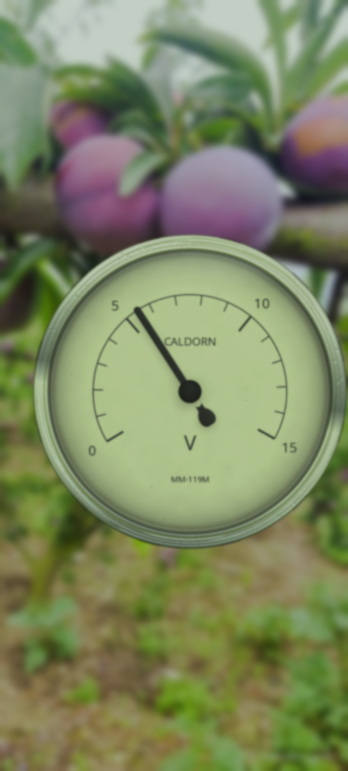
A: 5.5; V
